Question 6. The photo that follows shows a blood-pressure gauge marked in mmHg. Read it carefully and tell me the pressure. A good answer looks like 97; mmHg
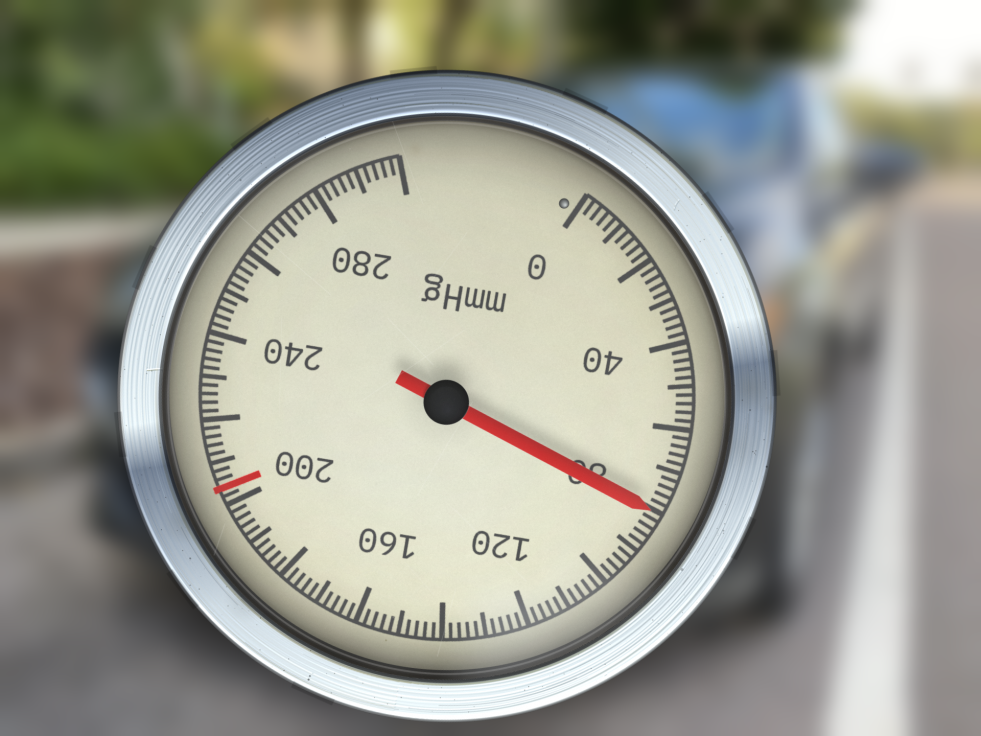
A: 80; mmHg
